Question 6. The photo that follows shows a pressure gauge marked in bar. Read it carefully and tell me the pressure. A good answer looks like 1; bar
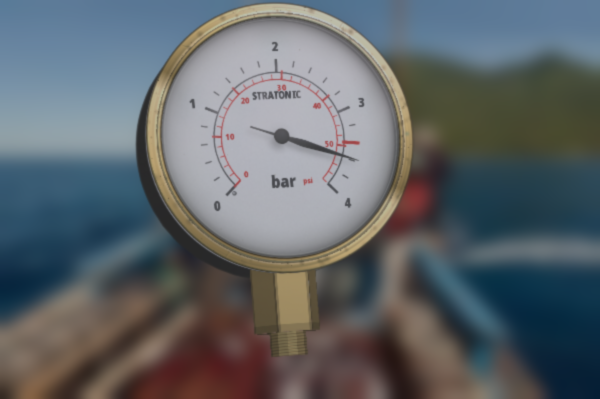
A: 3.6; bar
